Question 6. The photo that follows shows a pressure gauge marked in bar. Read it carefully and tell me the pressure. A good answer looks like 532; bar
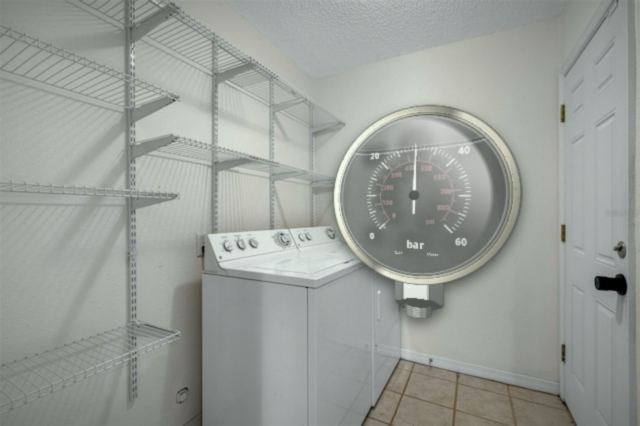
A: 30; bar
